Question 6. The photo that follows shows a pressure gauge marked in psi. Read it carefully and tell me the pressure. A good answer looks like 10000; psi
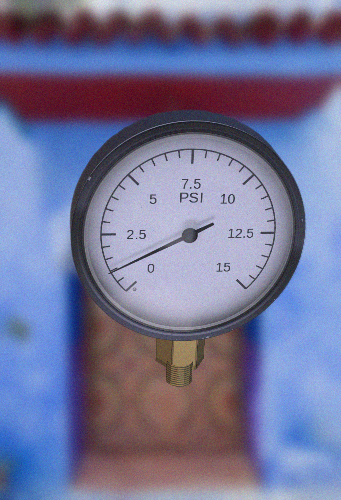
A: 1; psi
